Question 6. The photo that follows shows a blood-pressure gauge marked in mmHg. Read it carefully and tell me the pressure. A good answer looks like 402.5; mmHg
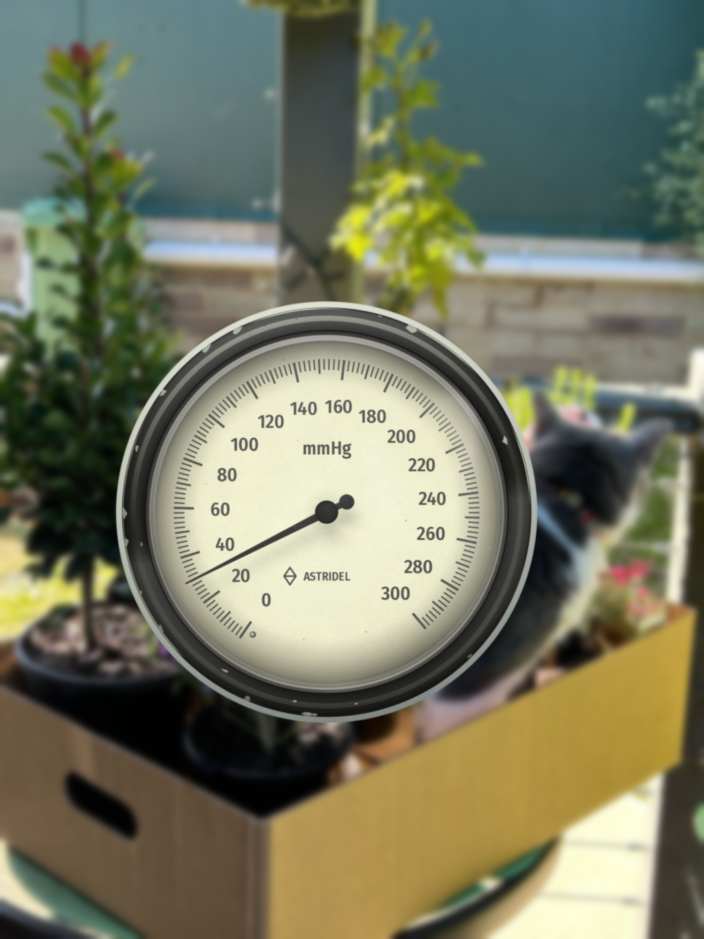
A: 30; mmHg
